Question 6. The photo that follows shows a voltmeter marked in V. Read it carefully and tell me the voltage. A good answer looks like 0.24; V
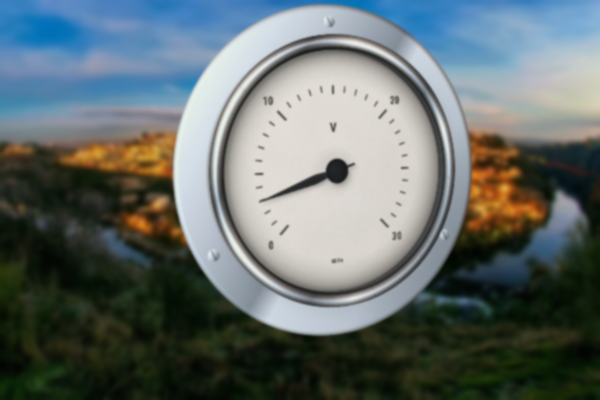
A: 3; V
